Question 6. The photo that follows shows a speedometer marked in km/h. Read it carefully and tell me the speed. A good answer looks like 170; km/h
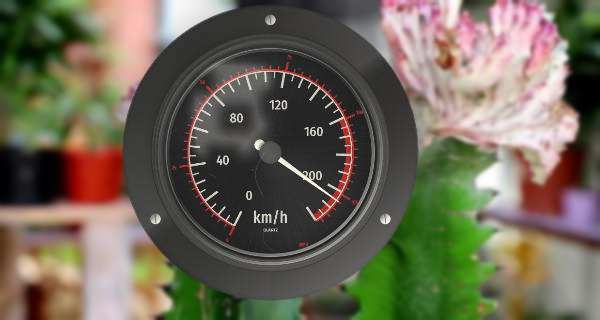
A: 205; km/h
